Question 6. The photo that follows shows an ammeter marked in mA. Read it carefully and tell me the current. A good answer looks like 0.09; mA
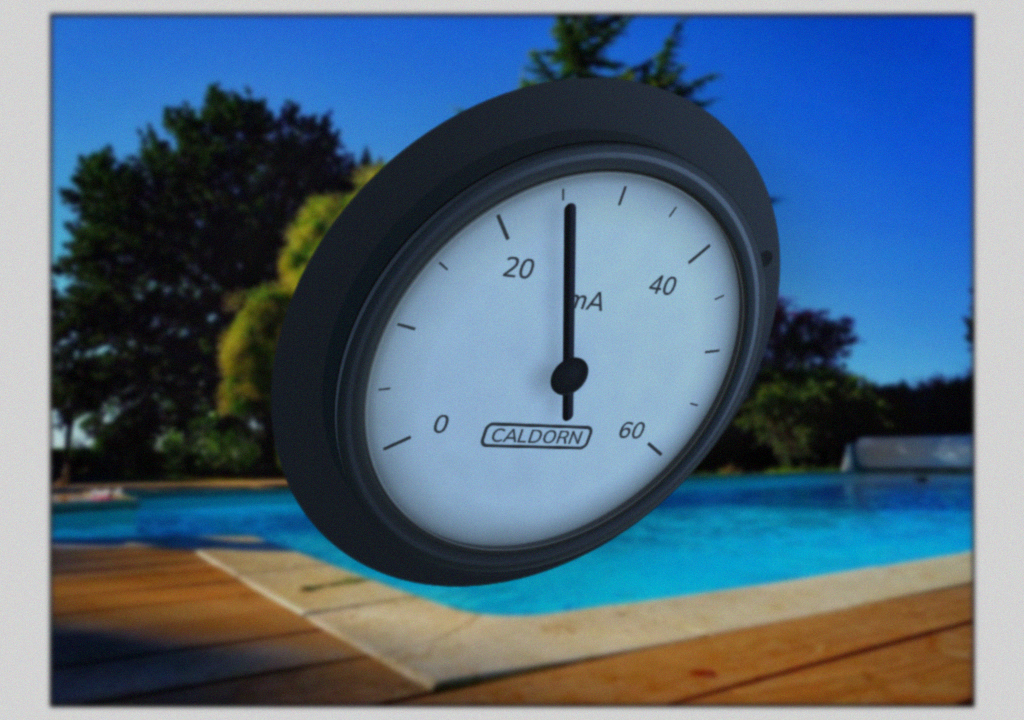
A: 25; mA
